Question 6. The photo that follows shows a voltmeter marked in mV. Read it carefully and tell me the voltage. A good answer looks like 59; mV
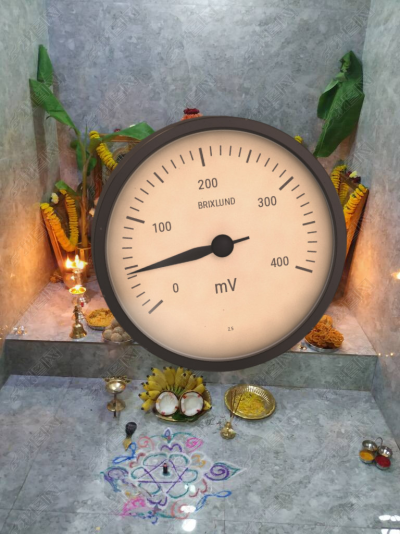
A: 45; mV
